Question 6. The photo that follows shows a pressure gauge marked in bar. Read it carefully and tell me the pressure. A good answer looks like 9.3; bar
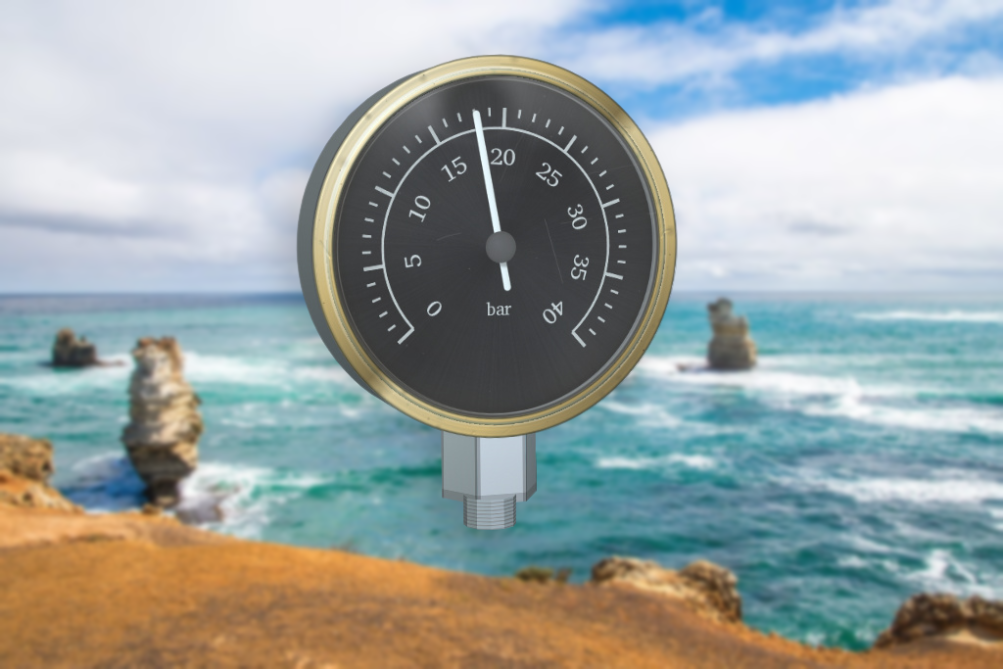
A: 18; bar
